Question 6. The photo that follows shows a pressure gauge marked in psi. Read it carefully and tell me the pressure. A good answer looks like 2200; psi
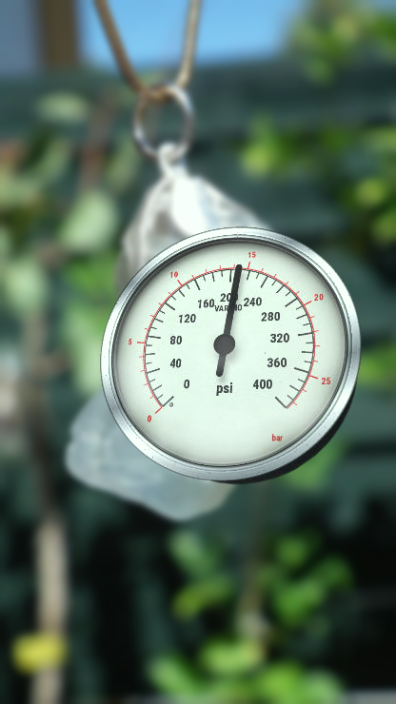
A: 210; psi
